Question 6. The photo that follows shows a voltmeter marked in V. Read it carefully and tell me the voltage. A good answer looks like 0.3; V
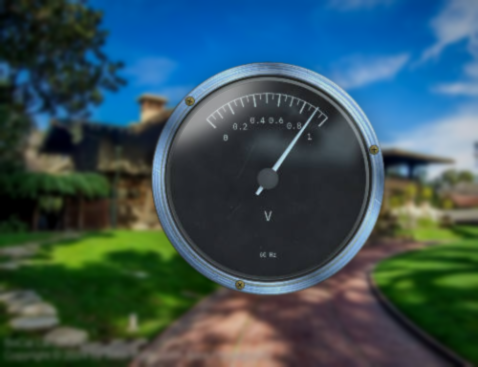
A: 0.9; V
